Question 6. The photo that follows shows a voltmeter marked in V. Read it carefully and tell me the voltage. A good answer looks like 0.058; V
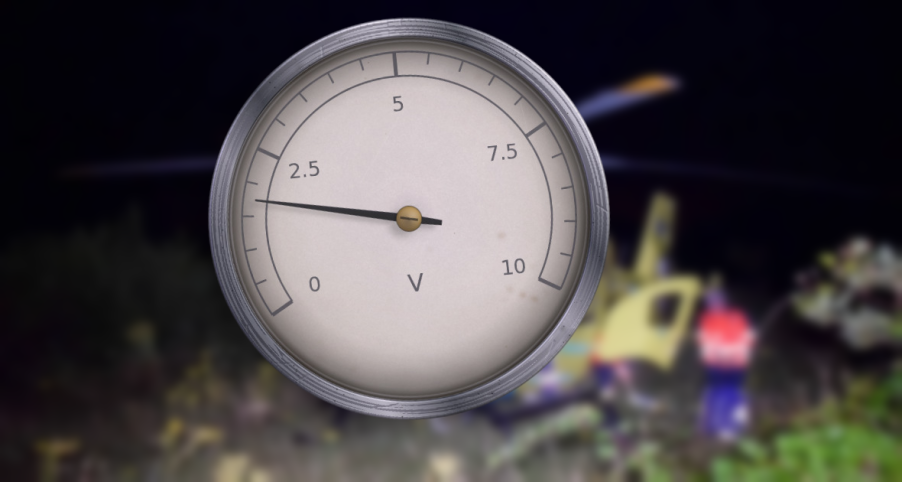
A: 1.75; V
